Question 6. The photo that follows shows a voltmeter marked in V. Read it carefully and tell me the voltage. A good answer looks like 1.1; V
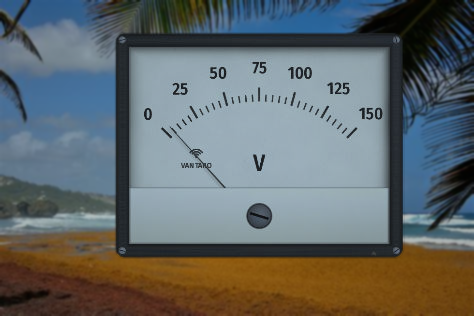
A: 5; V
